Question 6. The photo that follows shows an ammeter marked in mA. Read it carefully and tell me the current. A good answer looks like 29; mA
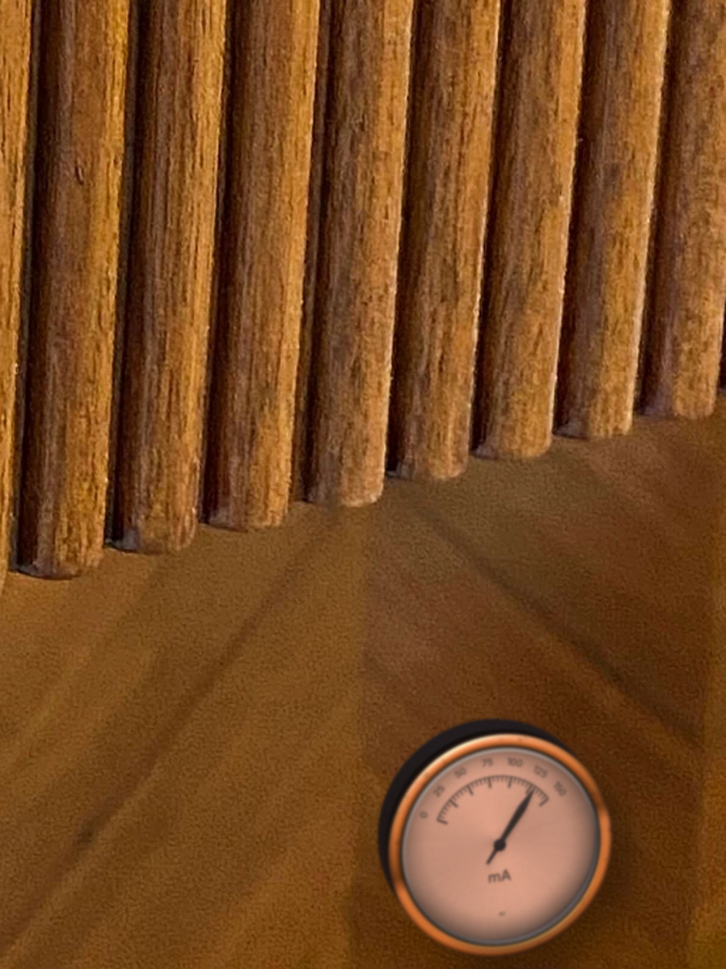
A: 125; mA
